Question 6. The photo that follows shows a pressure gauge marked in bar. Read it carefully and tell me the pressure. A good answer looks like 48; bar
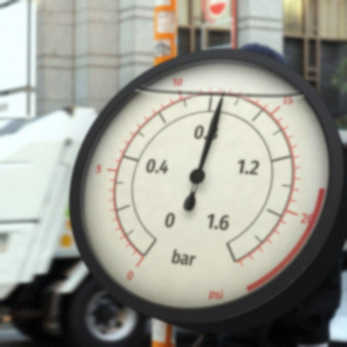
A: 0.85; bar
